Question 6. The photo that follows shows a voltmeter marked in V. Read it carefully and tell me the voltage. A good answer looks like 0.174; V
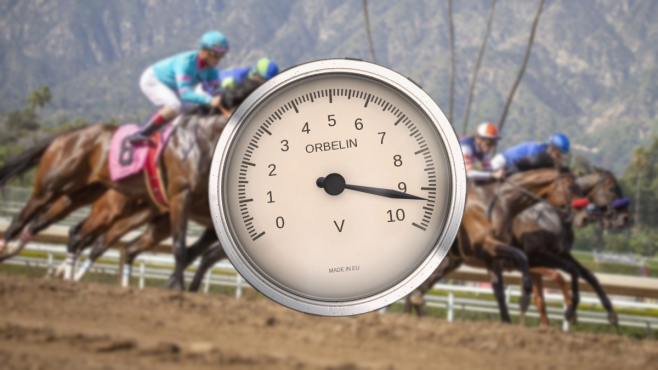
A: 9.3; V
